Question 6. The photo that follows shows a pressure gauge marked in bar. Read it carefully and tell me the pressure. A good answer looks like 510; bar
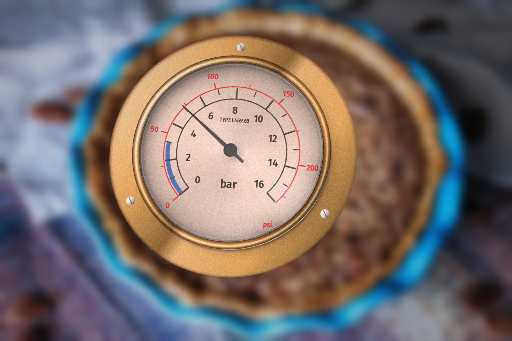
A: 5; bar
